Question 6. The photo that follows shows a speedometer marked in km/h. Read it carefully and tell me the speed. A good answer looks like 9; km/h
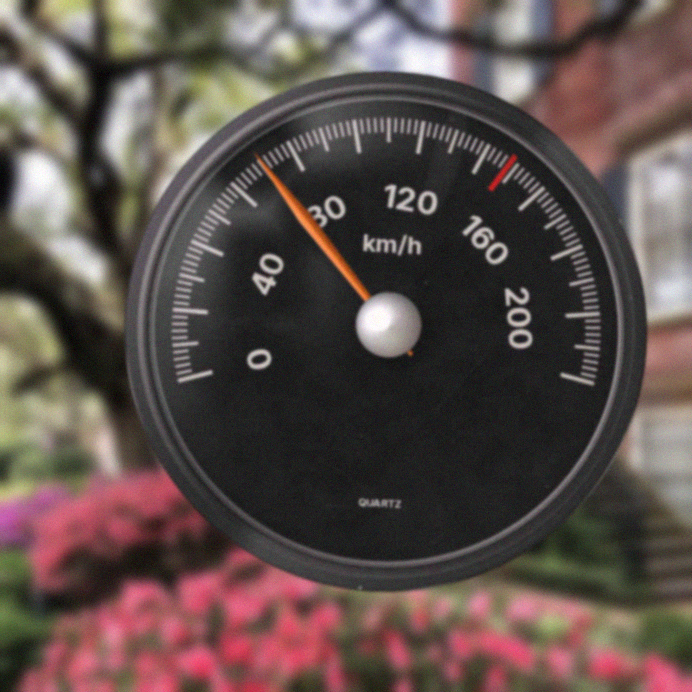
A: 70; km/h
